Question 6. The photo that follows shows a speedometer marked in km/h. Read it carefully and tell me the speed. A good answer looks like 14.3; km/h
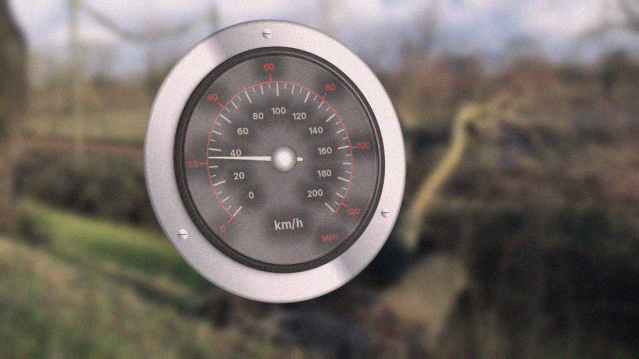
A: 35; km/h
